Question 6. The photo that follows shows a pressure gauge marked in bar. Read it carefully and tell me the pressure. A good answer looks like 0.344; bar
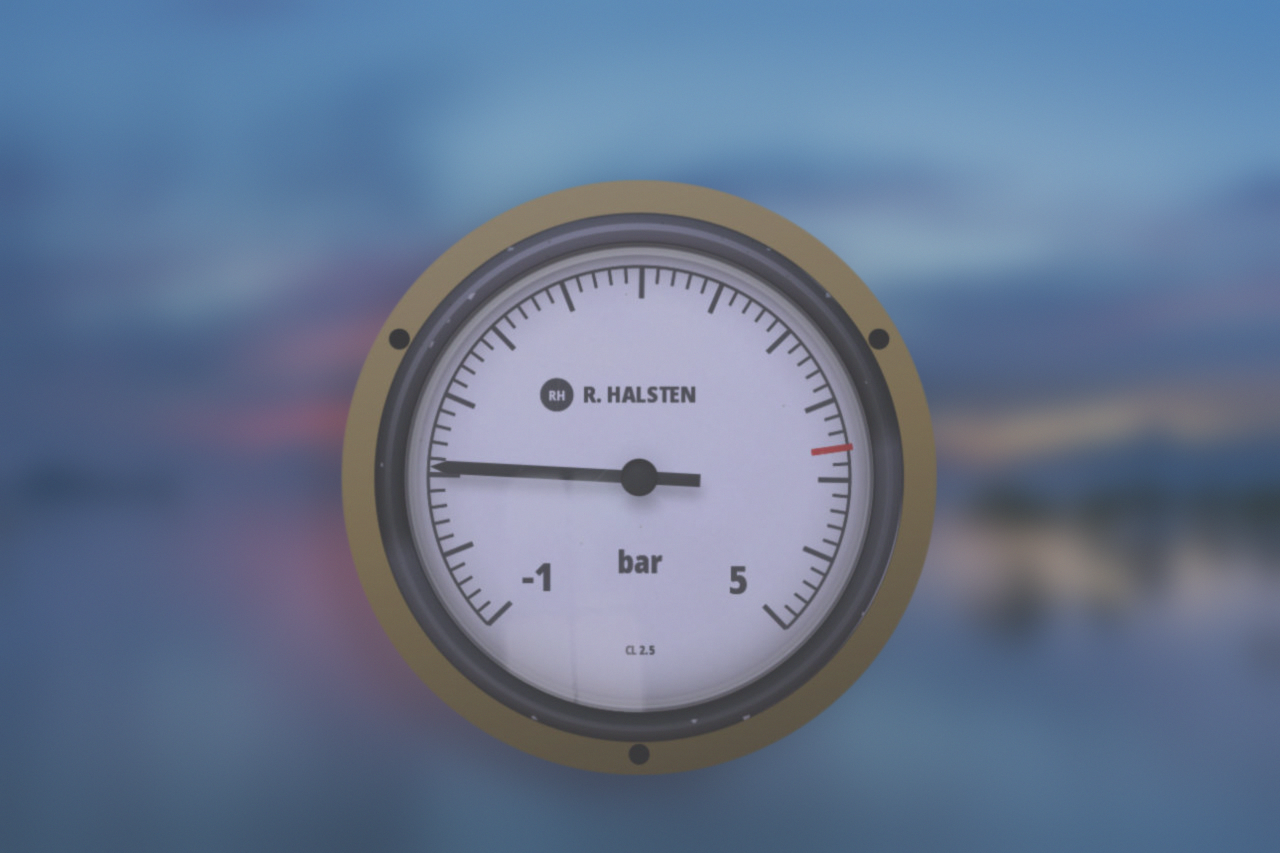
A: 0.05; bar
